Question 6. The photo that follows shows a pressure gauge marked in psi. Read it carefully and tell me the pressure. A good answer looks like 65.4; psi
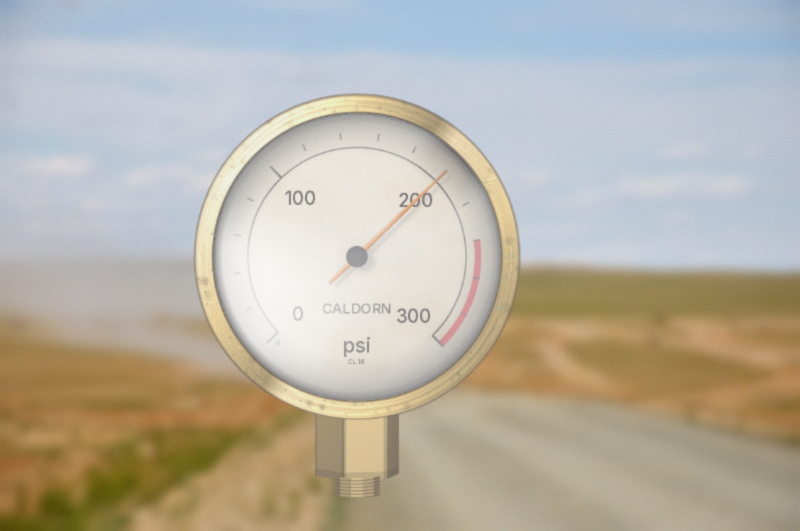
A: 200; psi
